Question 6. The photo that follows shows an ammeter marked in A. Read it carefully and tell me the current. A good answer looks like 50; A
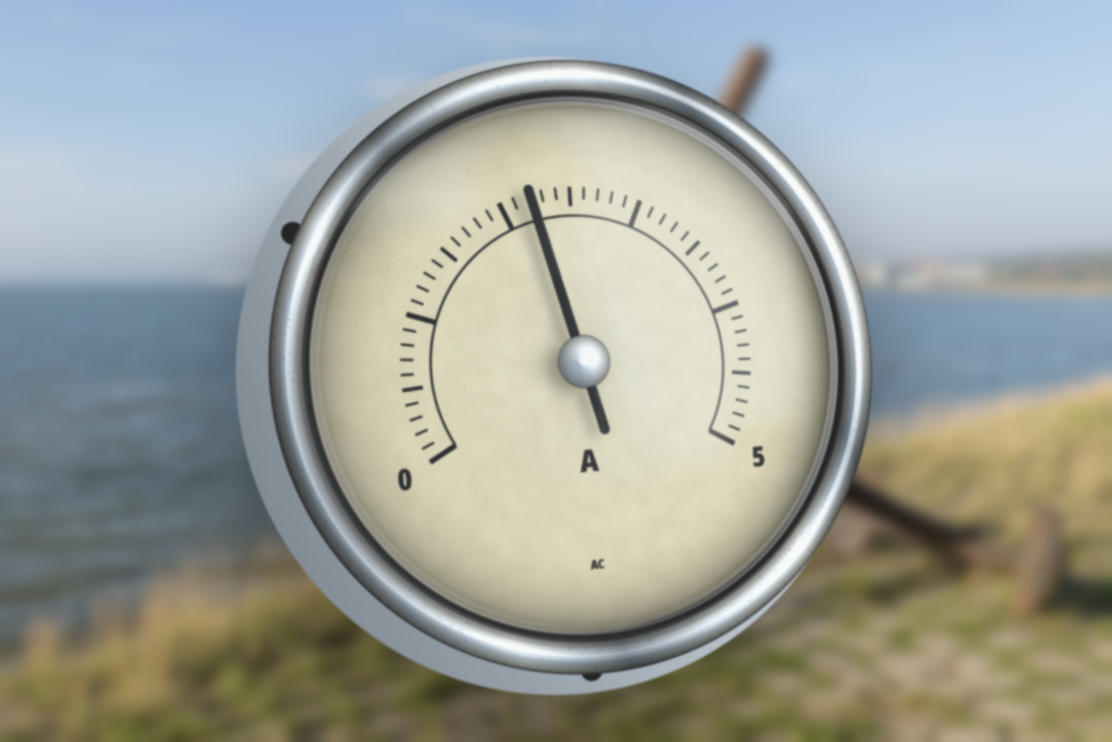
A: 2.2; A
